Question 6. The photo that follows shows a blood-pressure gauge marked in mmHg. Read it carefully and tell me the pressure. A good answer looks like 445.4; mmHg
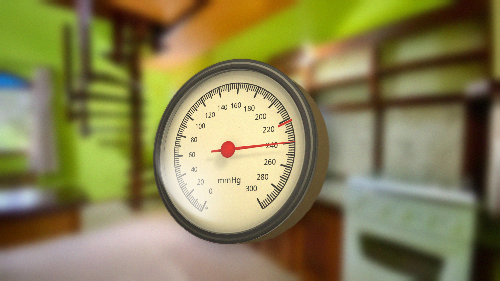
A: 240; mmHg
